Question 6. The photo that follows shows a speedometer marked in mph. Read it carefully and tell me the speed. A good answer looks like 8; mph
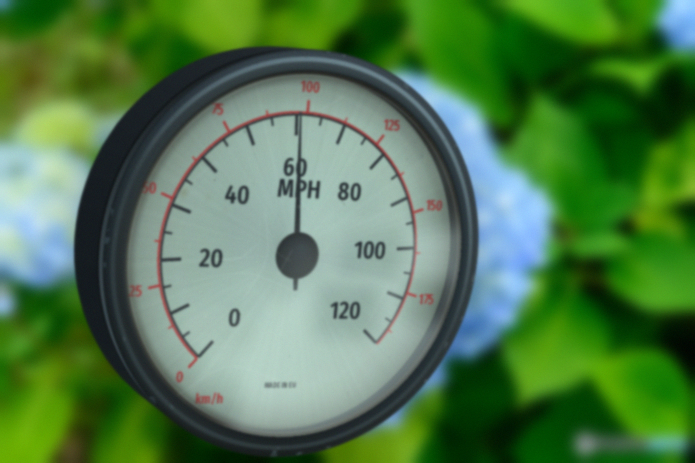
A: 60; mph
